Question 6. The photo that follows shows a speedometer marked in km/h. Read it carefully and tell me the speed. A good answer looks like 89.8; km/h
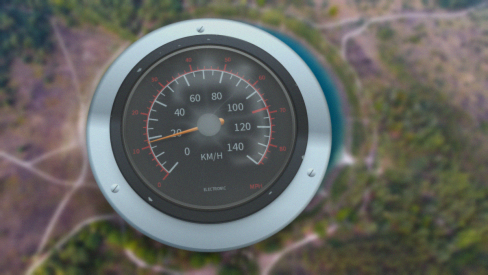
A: 17.5; km/h
